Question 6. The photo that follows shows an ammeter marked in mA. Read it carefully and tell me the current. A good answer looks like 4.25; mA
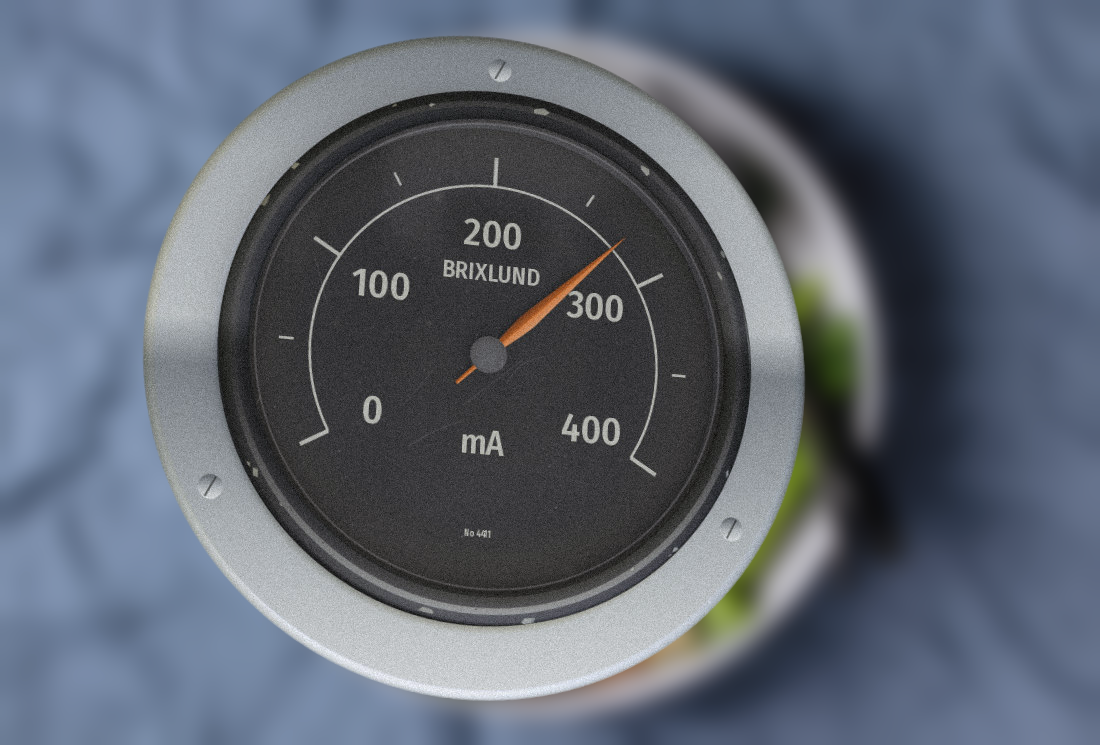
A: 275; mA
